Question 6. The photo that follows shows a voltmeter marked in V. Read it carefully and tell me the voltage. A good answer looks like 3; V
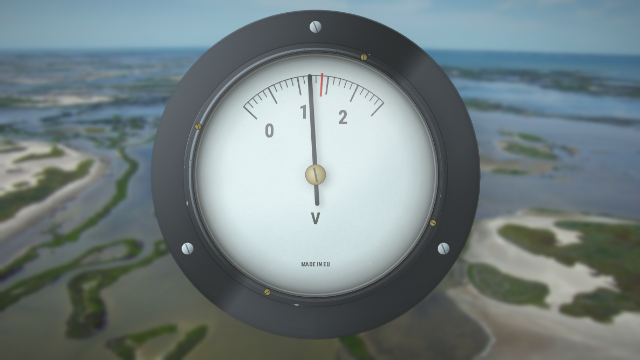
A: 1.2; V
